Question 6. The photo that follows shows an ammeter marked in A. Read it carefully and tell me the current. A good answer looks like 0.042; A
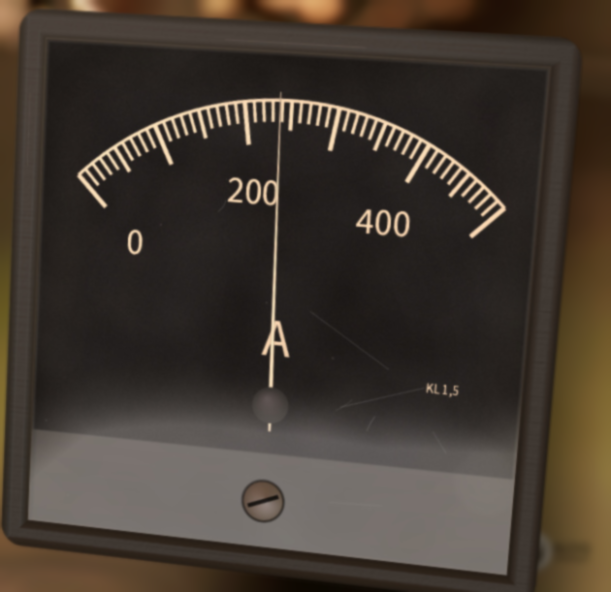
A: 240; A
